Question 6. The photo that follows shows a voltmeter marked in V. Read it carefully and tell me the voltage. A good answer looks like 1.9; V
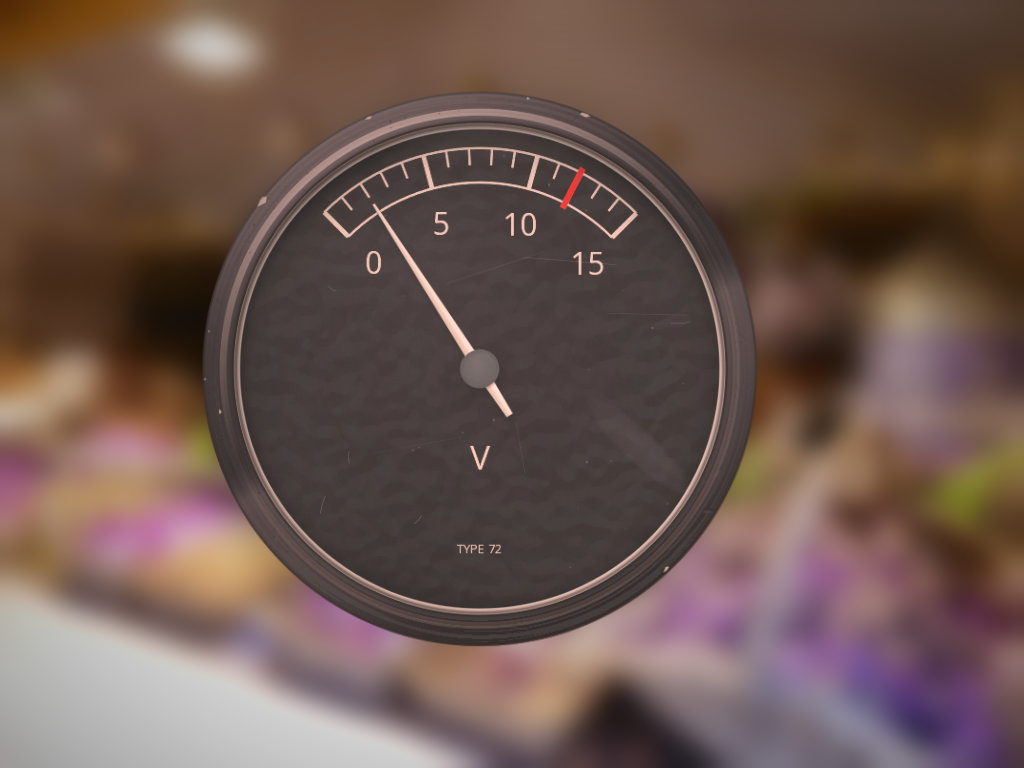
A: 2; V
